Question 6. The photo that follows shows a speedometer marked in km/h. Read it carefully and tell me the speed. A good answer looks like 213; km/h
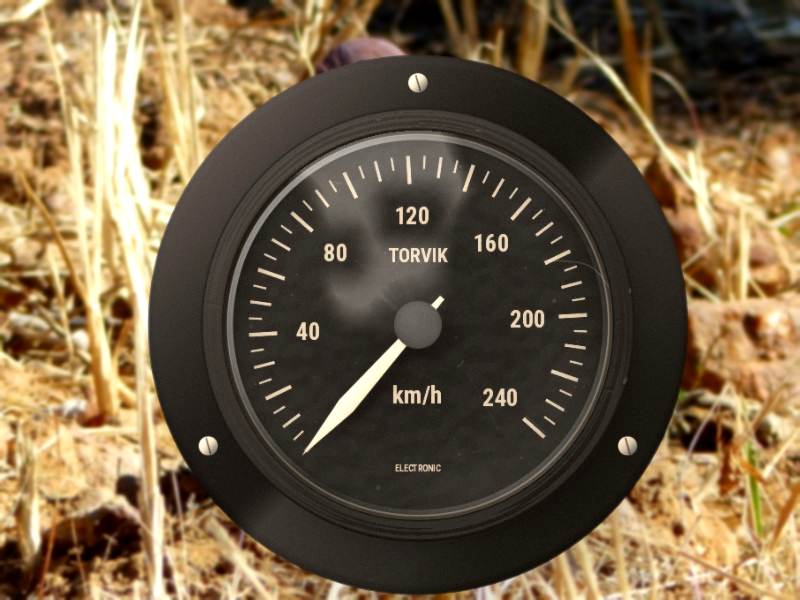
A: 0; km/h
